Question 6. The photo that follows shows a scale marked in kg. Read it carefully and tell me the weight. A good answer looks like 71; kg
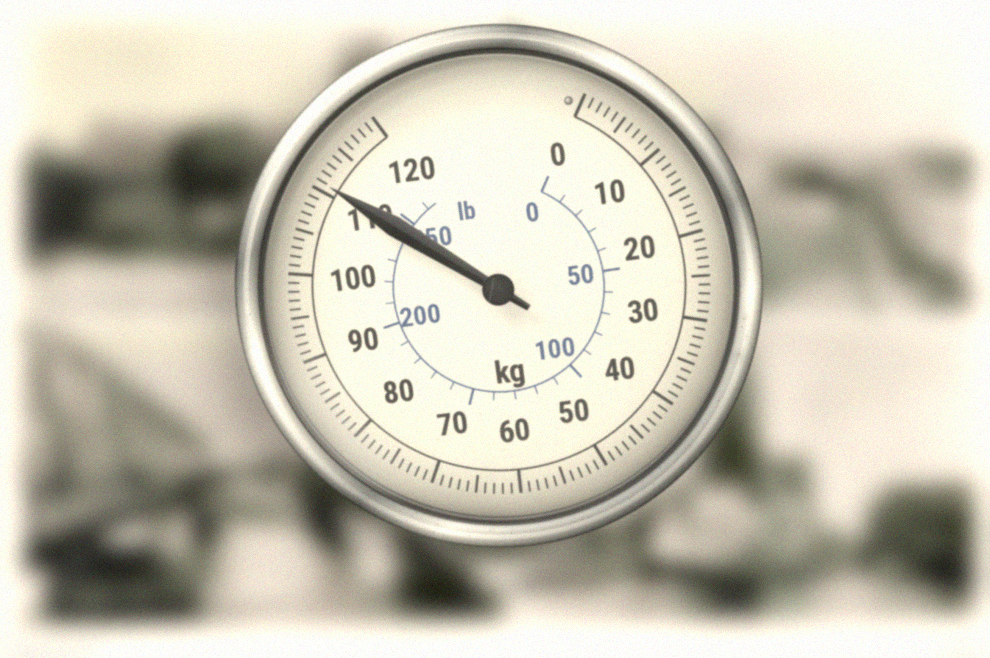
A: 111; kg
